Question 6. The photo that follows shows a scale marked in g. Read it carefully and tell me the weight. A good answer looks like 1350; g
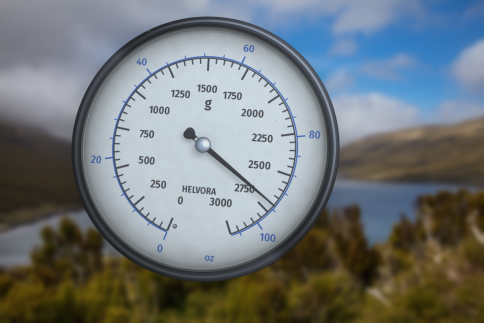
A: 2700; g
